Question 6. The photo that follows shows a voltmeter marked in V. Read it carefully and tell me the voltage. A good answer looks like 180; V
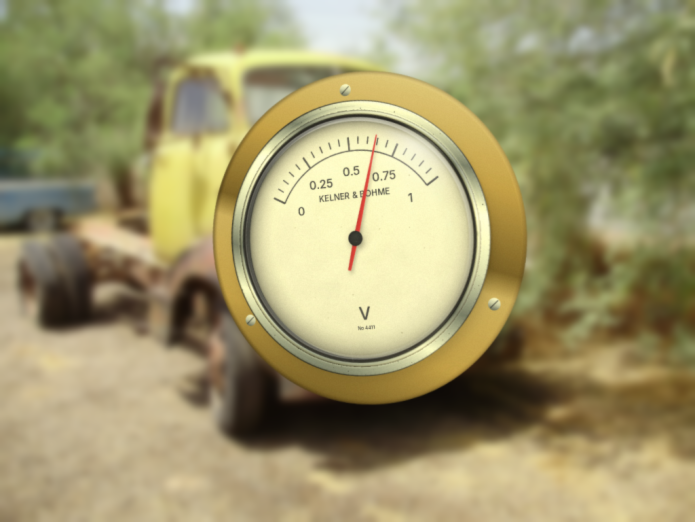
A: 0.65; V
